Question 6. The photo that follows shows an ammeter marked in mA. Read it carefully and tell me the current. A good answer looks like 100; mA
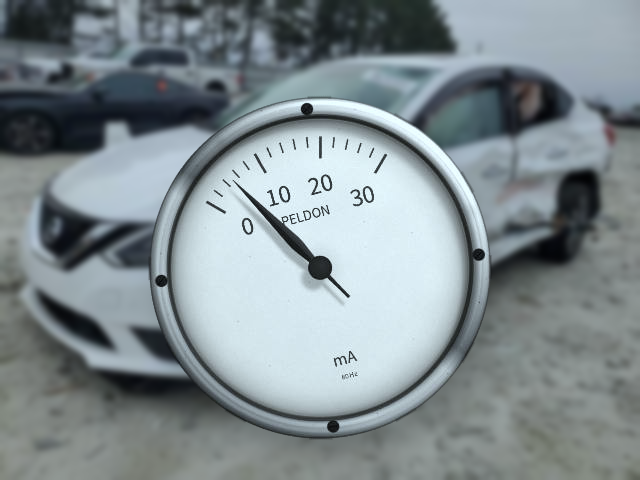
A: 5; mA
